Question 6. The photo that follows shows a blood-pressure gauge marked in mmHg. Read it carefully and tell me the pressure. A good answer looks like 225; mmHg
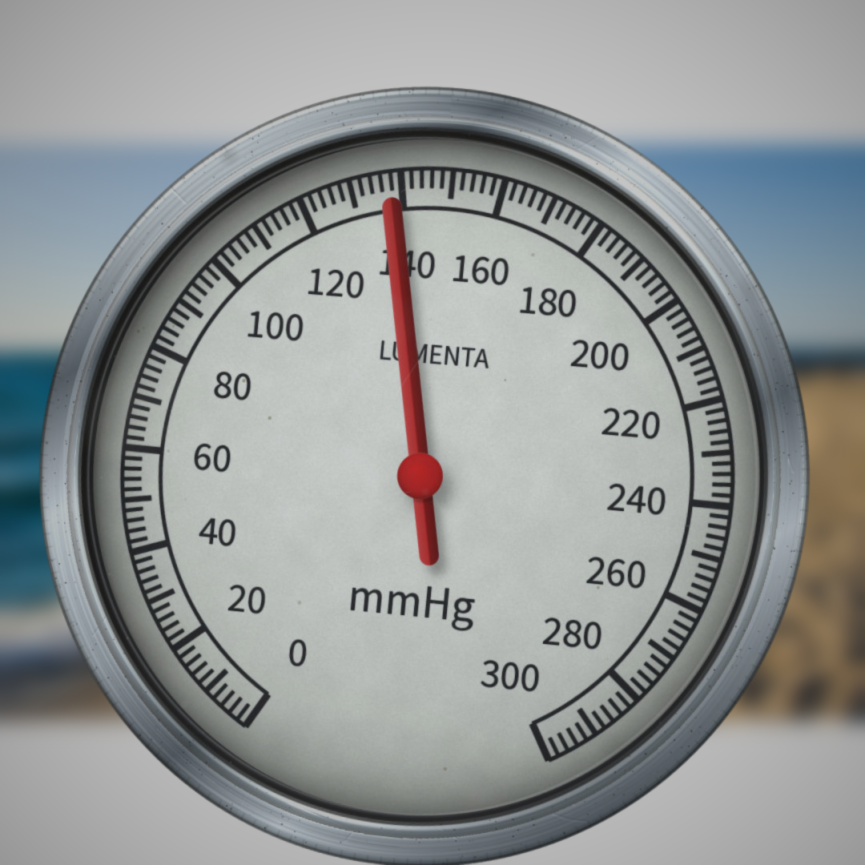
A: 138; mmHg
